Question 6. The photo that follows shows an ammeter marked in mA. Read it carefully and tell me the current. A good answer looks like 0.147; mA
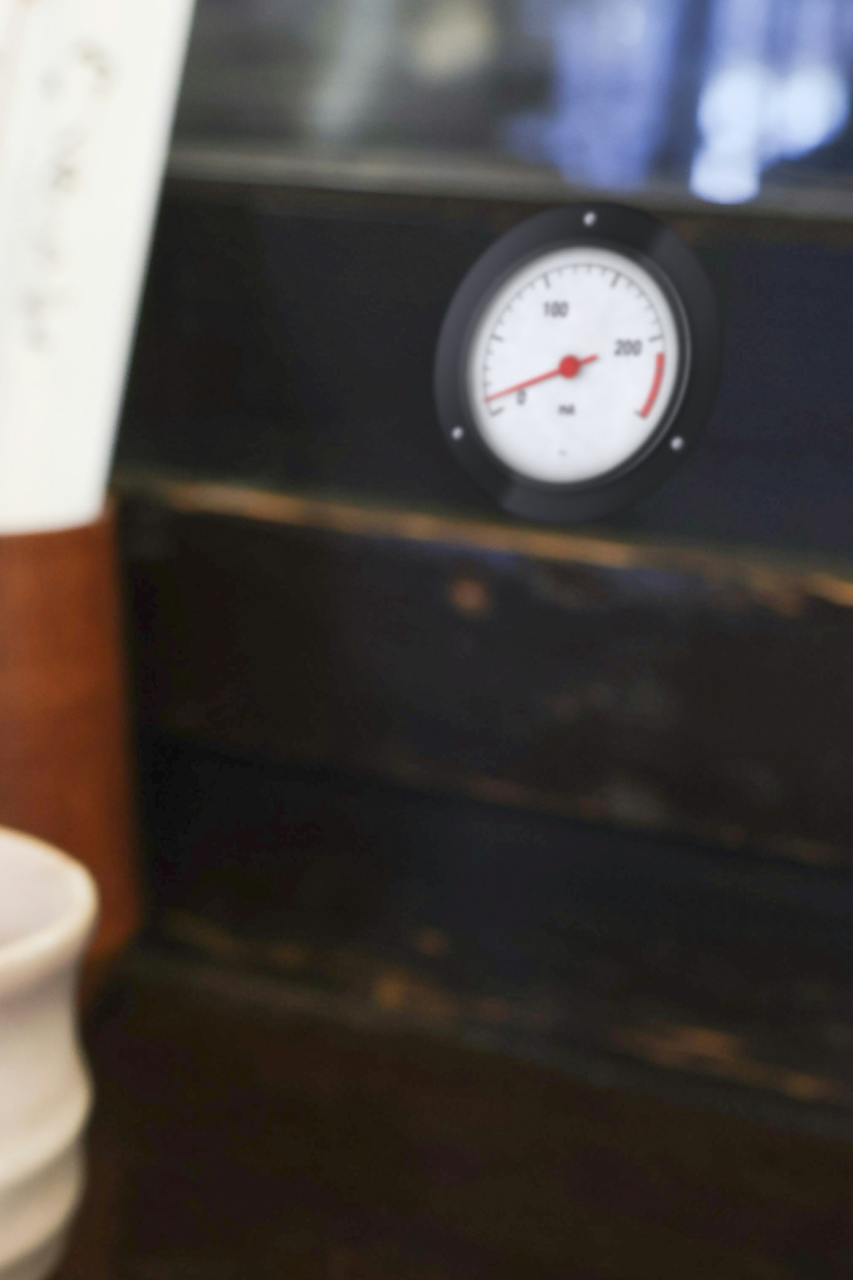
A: 10; mA
